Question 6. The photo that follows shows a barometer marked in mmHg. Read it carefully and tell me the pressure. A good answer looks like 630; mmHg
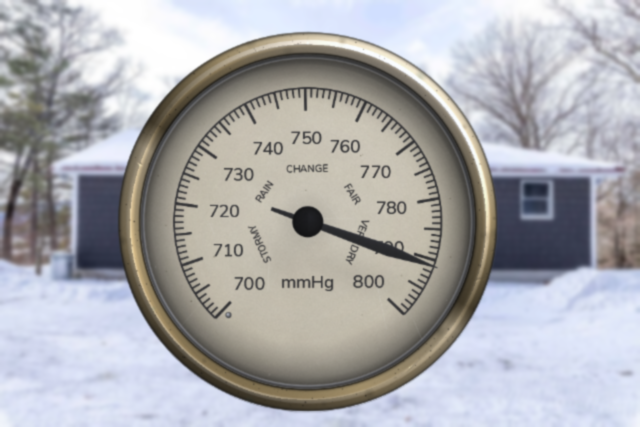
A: 791; mmHg
